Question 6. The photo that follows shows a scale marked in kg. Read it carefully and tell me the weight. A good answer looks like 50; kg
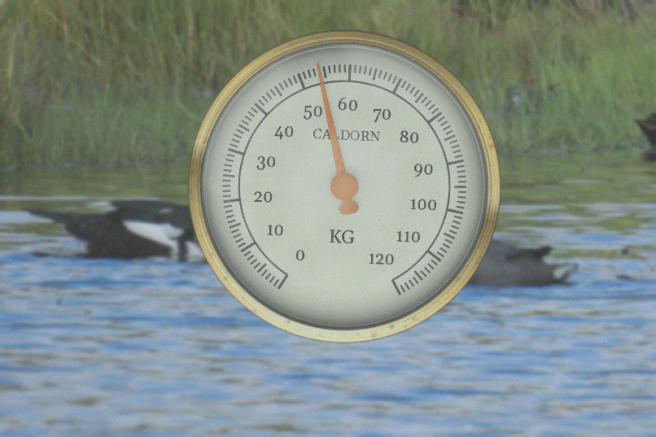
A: 54; kg
